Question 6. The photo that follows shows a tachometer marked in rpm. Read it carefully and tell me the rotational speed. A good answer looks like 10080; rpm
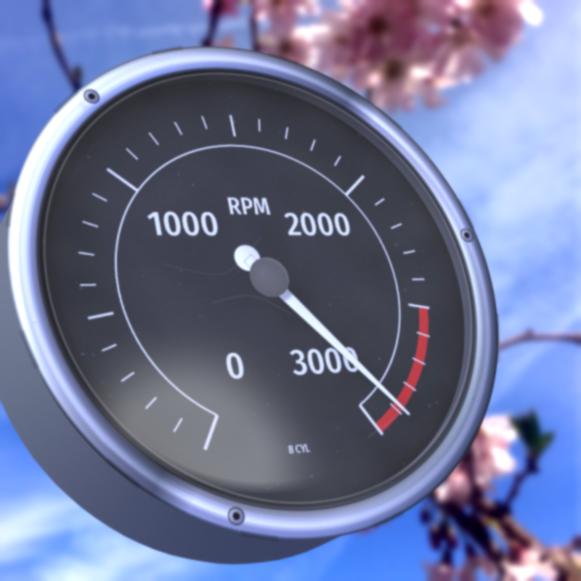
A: 2900; rpm
